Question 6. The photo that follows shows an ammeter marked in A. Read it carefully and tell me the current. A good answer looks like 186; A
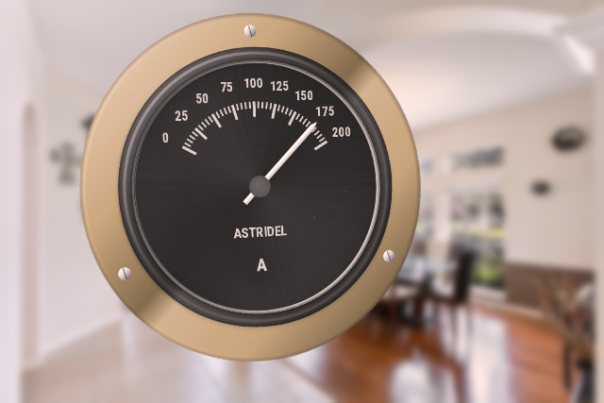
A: 175; A
